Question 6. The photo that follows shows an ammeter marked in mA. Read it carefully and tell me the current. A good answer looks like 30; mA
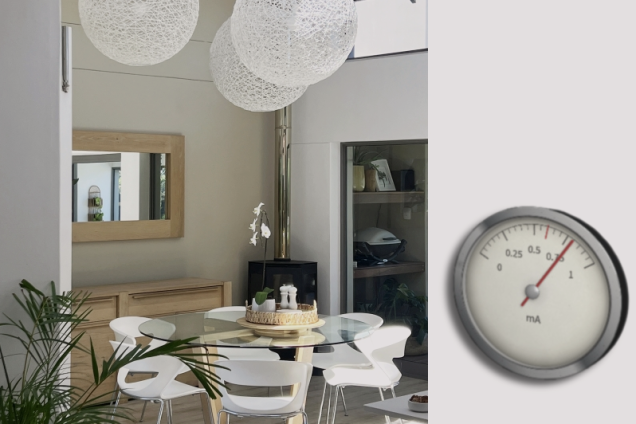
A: 0.8; mA
